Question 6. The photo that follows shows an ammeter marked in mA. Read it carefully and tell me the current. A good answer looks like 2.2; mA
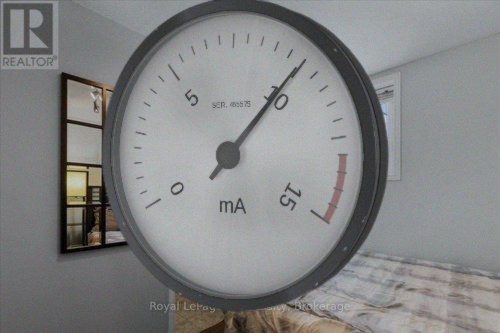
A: 10; mA
